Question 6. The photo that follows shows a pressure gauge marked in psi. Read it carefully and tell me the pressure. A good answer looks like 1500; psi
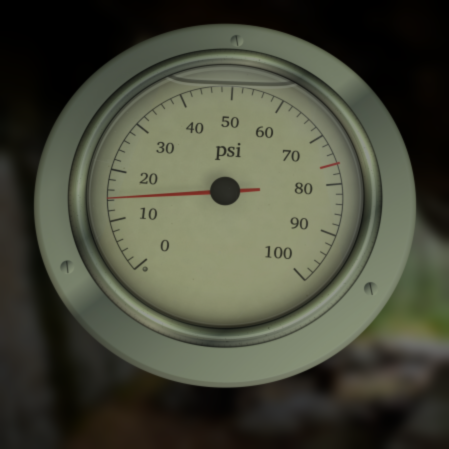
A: 14; psi
